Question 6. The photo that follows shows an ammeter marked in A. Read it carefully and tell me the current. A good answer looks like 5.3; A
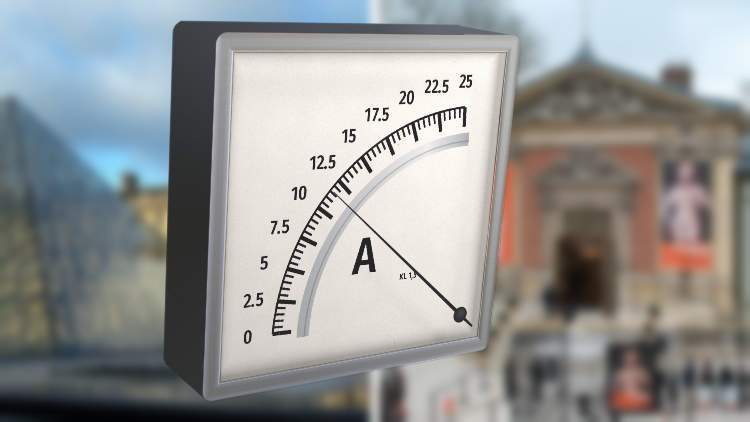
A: 11.5; A
